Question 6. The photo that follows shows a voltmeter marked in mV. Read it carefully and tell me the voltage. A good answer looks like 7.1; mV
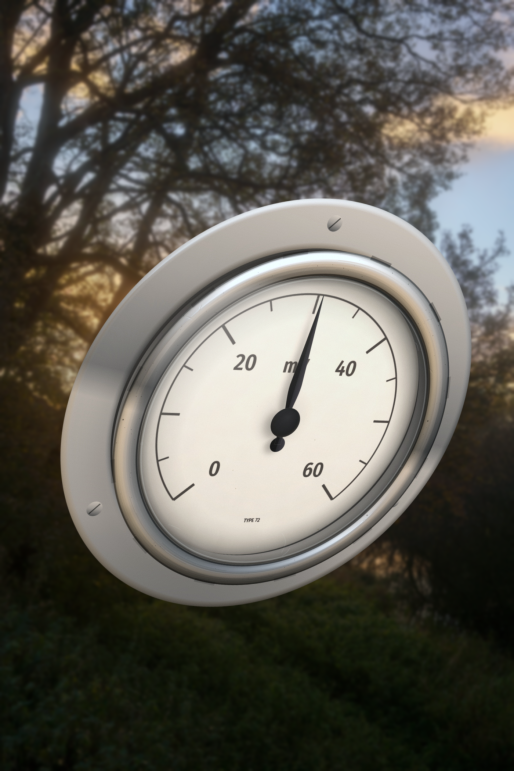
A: 30; mV
